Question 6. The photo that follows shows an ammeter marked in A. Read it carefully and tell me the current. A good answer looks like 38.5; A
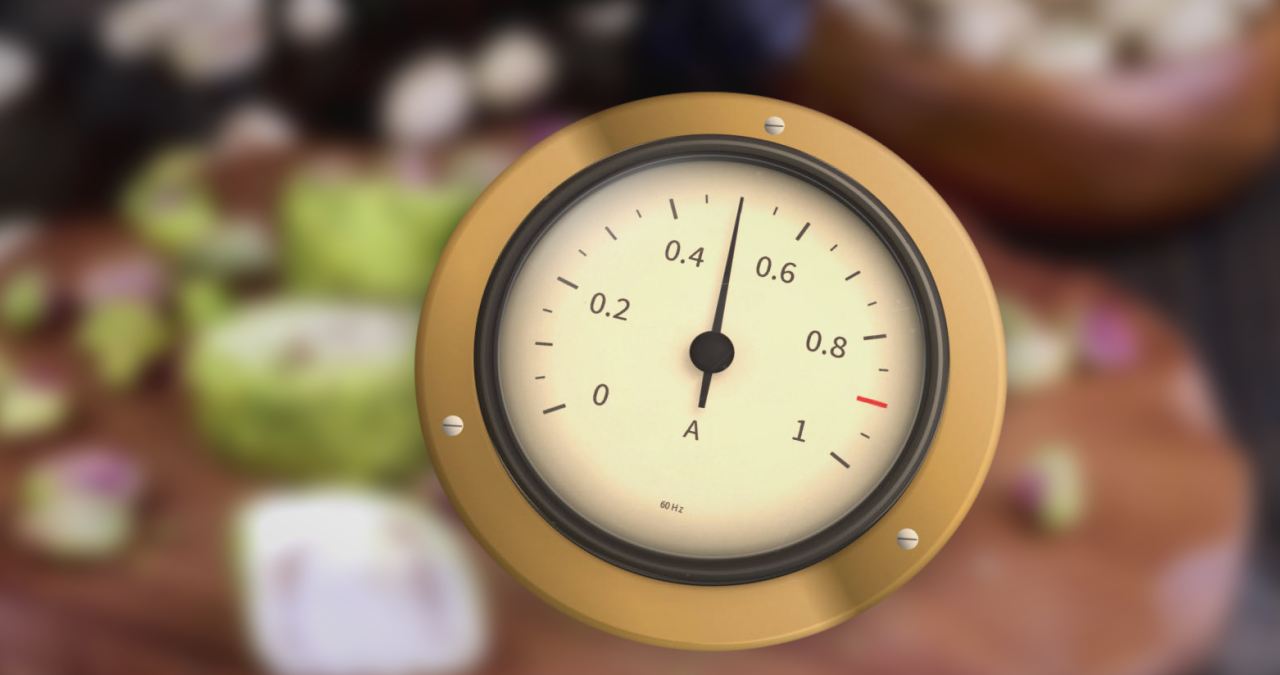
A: 0.5; A
